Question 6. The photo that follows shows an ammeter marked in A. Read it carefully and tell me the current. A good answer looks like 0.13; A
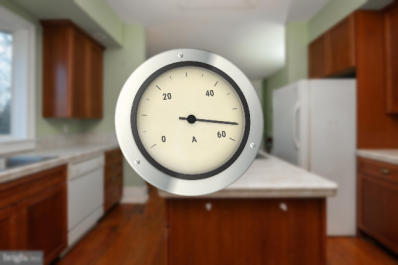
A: 55; A
